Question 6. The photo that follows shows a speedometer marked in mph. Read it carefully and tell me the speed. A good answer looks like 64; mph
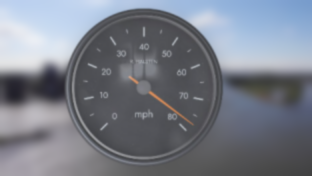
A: 77.5; mph
